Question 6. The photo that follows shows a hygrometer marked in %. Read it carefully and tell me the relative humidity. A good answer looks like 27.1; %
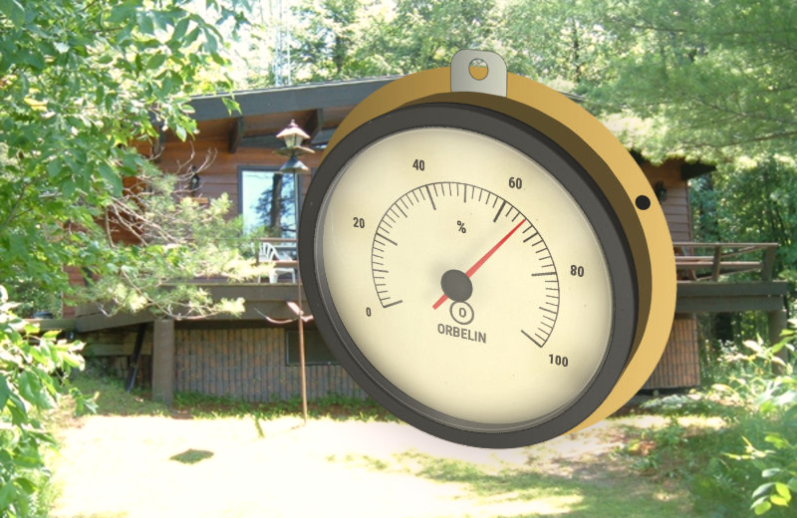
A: 66; %
